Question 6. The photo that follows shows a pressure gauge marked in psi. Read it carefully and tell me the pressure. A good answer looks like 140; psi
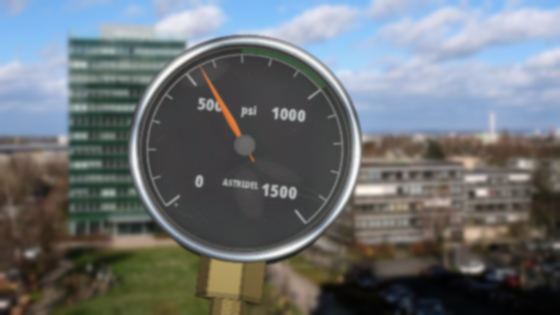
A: 550; psi
